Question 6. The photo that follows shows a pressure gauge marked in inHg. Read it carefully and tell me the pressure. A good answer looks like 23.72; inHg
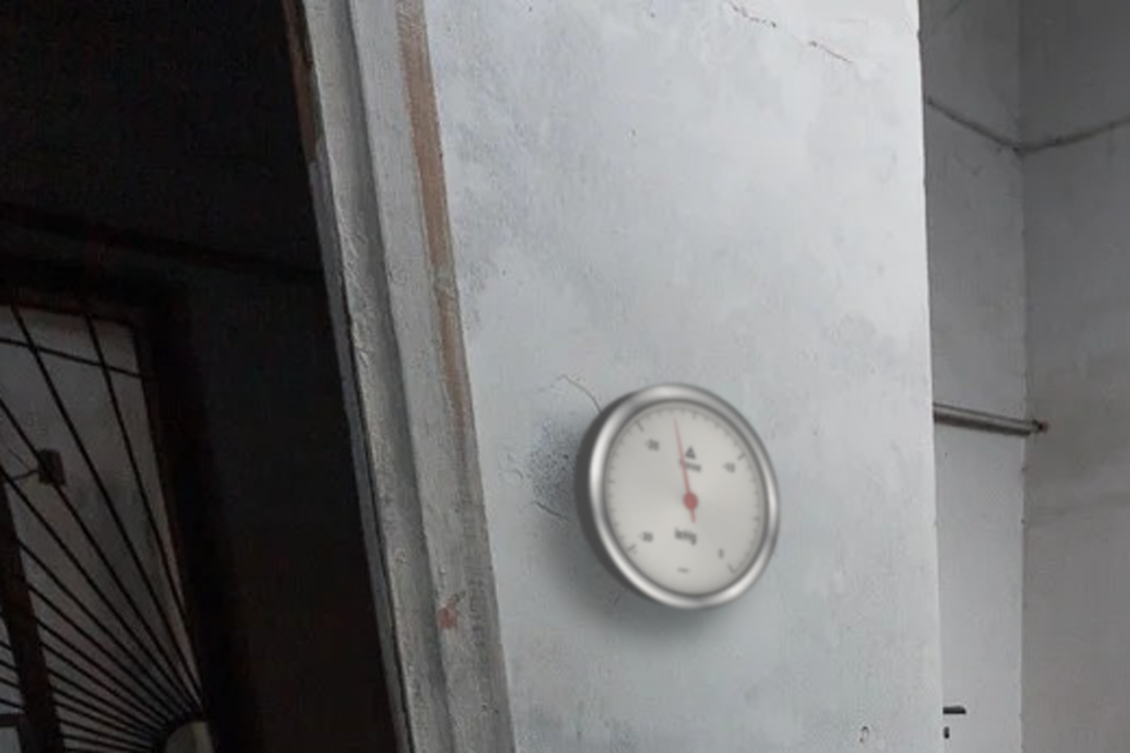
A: -17; inHg
